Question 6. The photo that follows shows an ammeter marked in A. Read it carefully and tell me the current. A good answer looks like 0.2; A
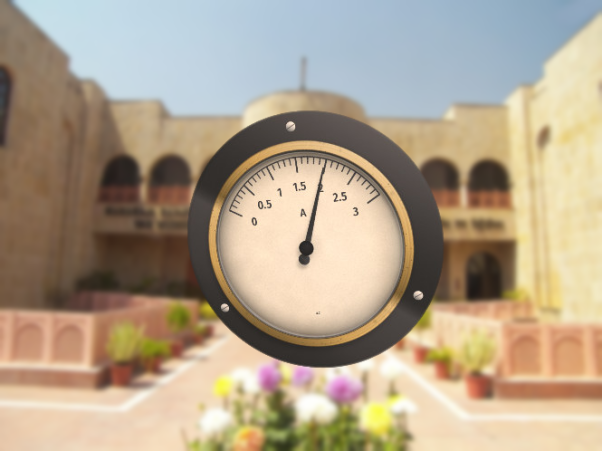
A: 2; A
